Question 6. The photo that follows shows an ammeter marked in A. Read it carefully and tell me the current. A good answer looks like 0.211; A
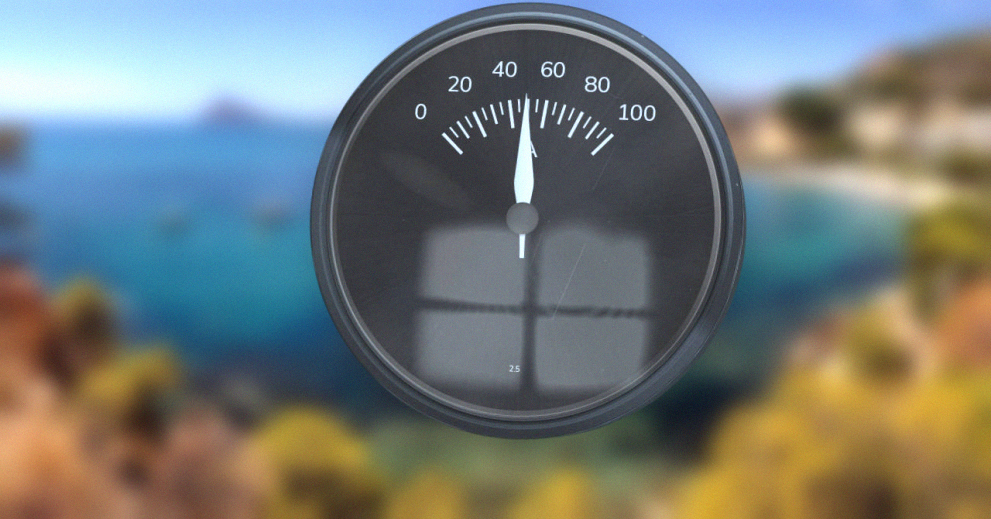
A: 50; A
